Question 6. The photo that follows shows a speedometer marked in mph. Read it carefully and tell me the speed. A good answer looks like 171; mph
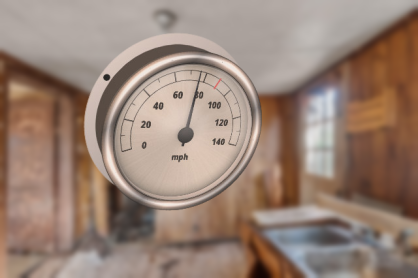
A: 75; mph
